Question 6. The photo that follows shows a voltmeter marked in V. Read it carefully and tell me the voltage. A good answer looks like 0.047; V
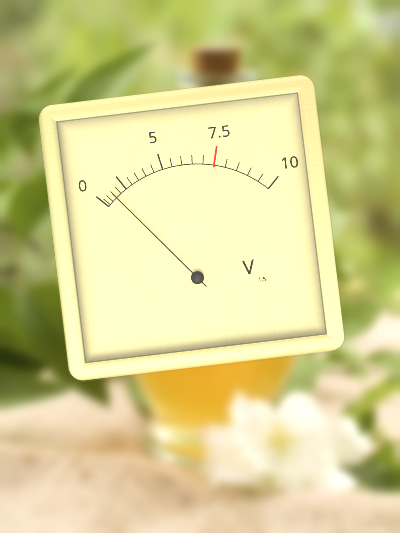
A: 1.5; V
